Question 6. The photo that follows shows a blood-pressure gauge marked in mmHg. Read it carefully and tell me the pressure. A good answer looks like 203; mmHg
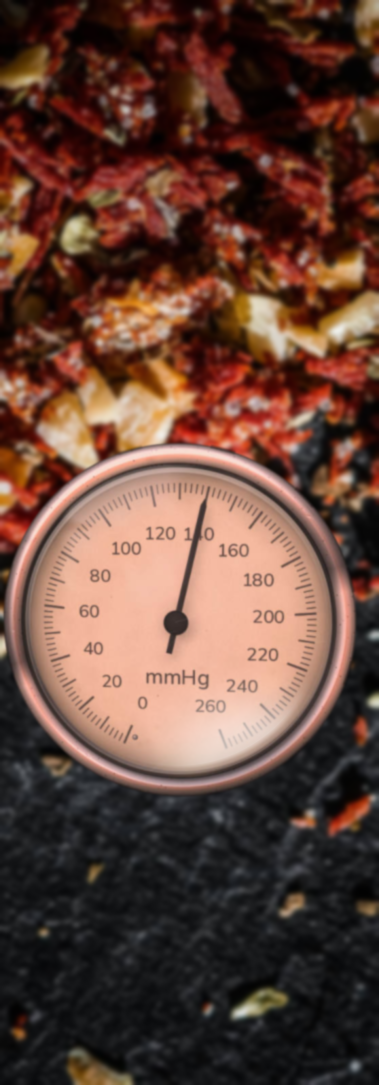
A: 140; mmHg
